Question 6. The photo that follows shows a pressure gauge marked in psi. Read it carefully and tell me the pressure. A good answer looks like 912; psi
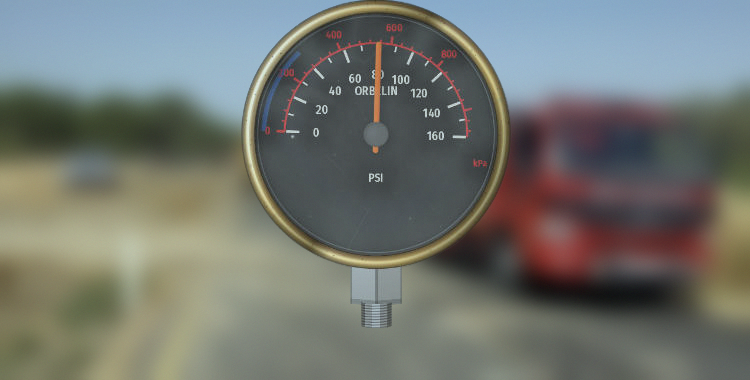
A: 80; psi
